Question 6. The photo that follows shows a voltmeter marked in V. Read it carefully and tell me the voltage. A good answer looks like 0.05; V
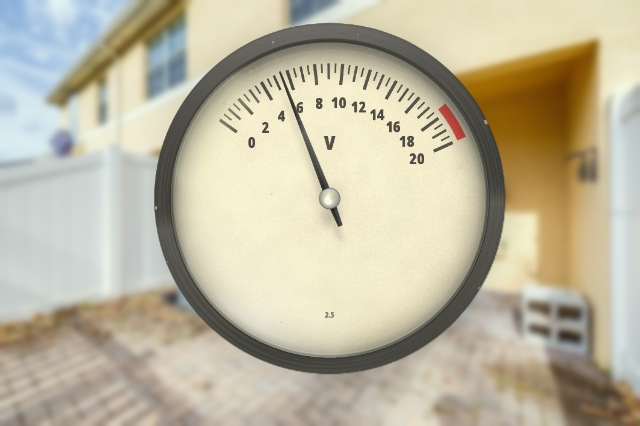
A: 5.5; V
